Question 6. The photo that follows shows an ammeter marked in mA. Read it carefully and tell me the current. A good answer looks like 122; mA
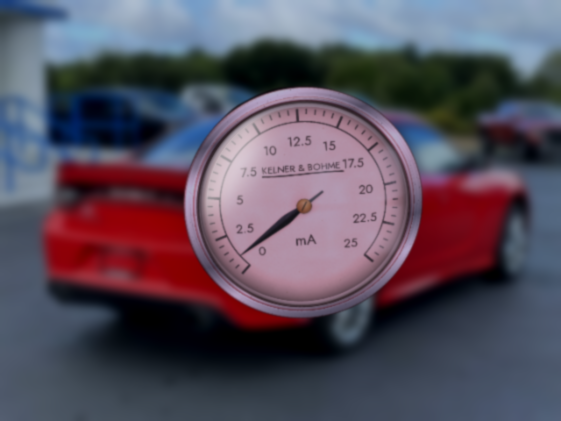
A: 1; mA
